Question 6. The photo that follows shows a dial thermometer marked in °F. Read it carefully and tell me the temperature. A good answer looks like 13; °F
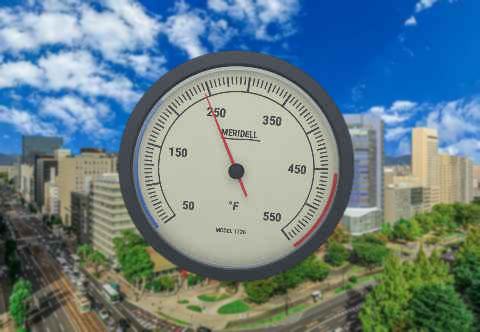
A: 245; °F
